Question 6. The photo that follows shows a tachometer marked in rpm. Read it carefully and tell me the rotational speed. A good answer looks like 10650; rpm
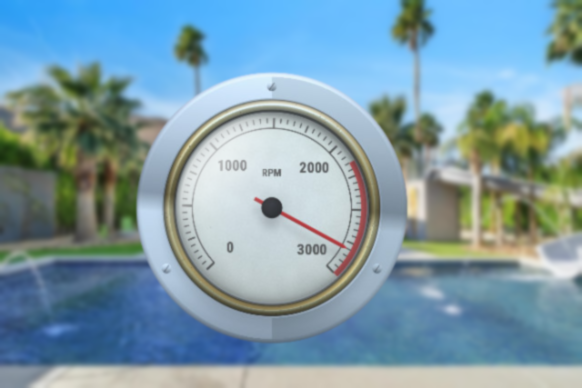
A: 2800; rpm
